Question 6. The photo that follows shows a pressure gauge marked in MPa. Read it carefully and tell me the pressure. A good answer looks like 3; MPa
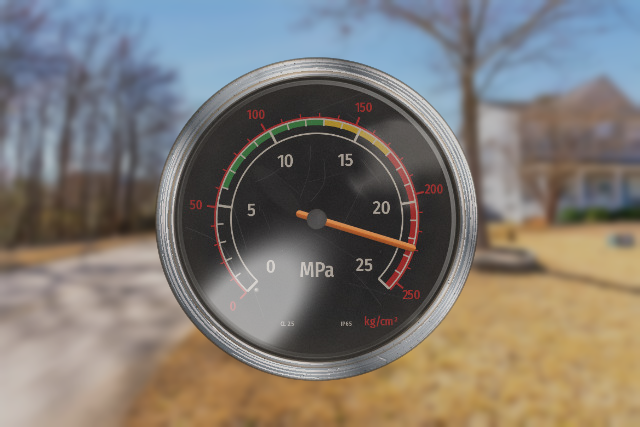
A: 22.5; MPa
